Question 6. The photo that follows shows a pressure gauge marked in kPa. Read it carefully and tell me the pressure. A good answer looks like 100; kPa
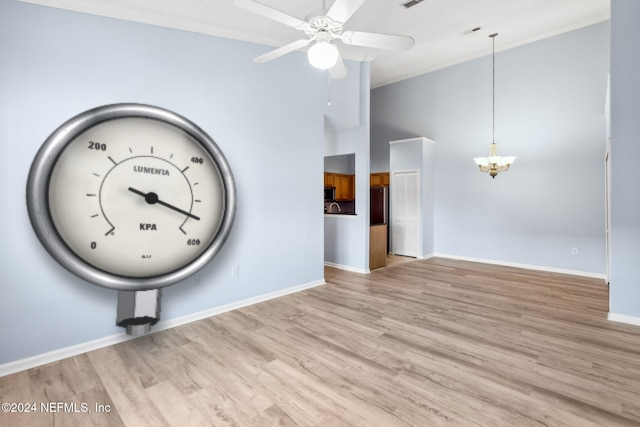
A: 550; kPa
